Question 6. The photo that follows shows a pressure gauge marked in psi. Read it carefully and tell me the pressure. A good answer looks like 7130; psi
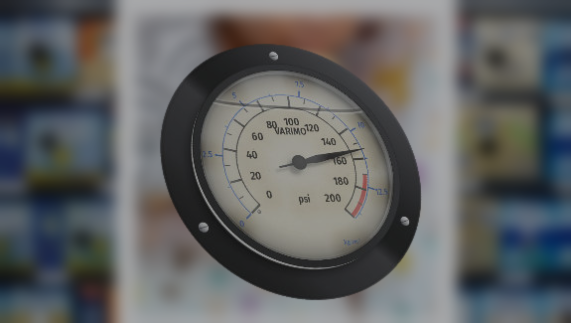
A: 155; psi
